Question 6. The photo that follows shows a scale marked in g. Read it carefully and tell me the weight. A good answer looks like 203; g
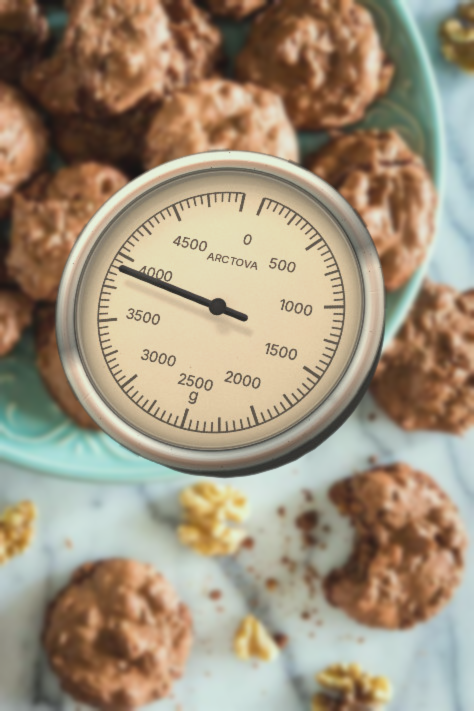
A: 3900; g
